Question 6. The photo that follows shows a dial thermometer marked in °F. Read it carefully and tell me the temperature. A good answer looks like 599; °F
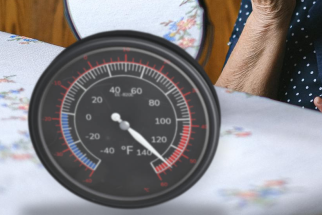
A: 130; °F
